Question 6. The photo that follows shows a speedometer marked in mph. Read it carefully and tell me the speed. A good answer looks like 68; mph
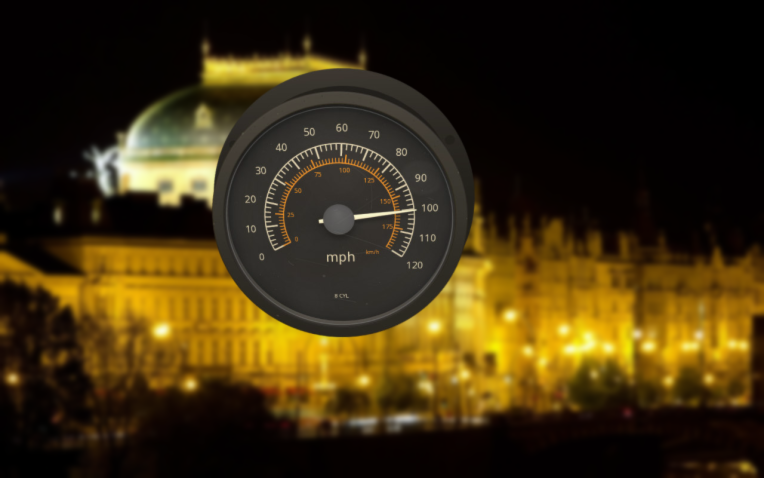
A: 100; mph
